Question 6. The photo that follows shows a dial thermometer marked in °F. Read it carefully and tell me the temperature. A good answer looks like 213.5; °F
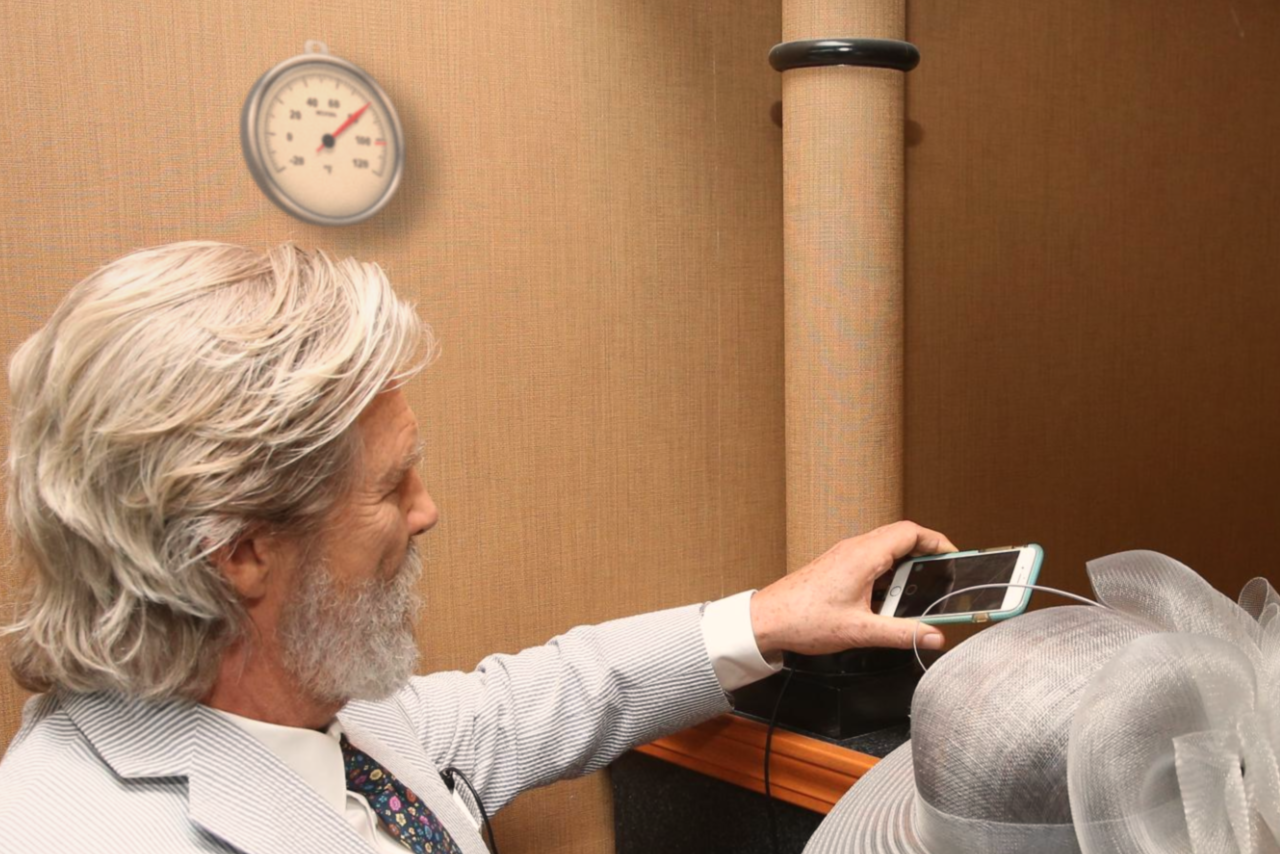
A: 80; °F
